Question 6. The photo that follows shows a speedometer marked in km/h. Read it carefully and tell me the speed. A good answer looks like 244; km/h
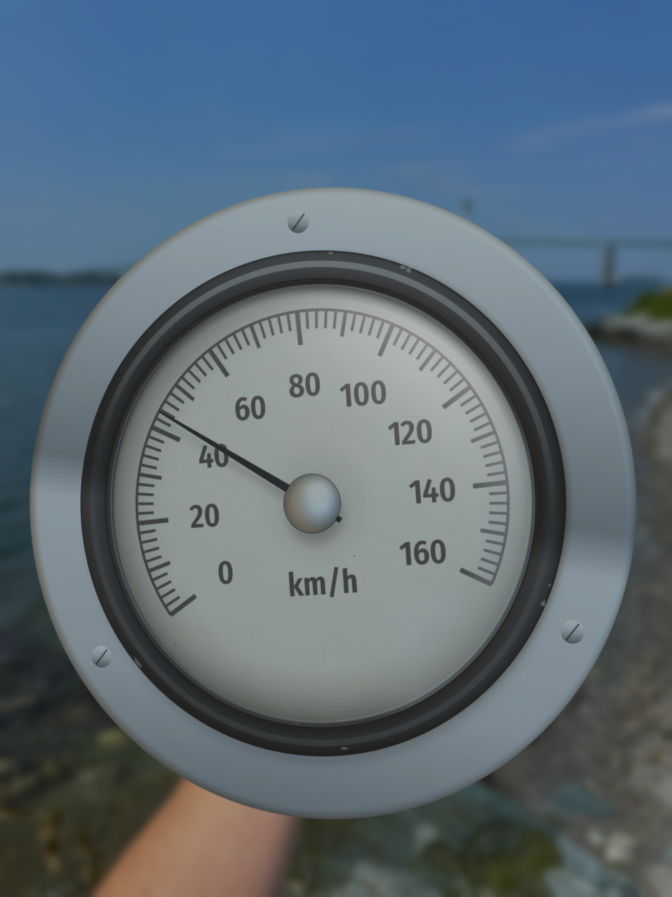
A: 44; km/h
